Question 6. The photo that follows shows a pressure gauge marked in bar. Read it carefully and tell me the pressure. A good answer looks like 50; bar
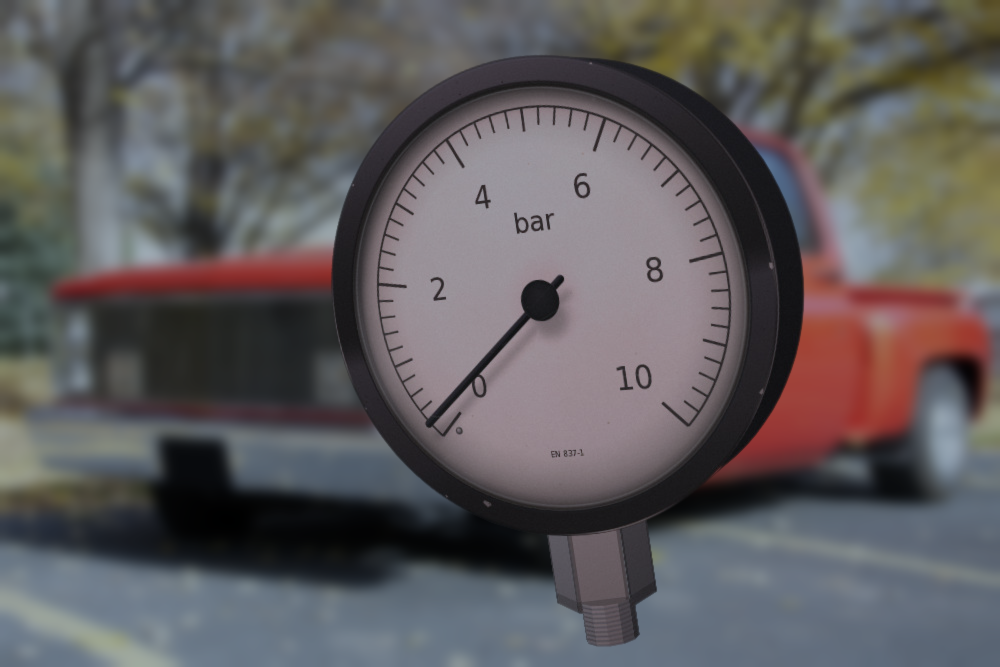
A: 0.2; bar
